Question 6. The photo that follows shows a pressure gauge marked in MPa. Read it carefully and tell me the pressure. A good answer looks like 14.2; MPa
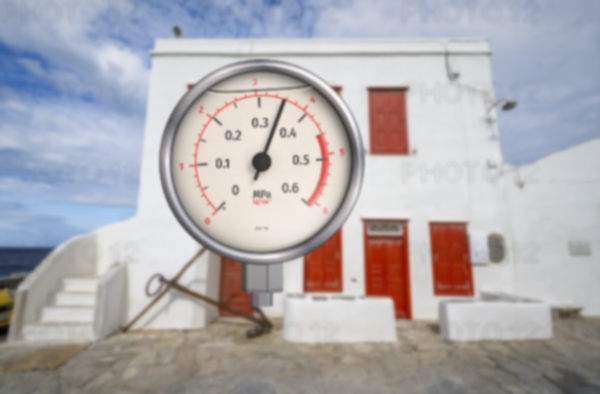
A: 0.35; MPa
